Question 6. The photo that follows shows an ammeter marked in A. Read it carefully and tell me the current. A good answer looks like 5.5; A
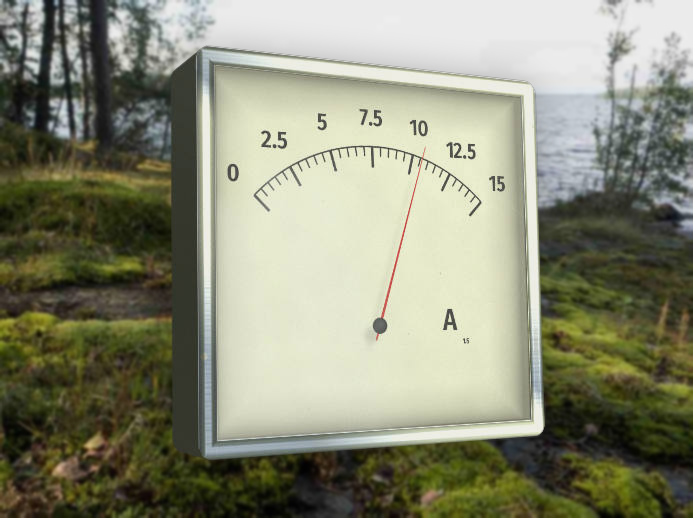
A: 10.5; A
